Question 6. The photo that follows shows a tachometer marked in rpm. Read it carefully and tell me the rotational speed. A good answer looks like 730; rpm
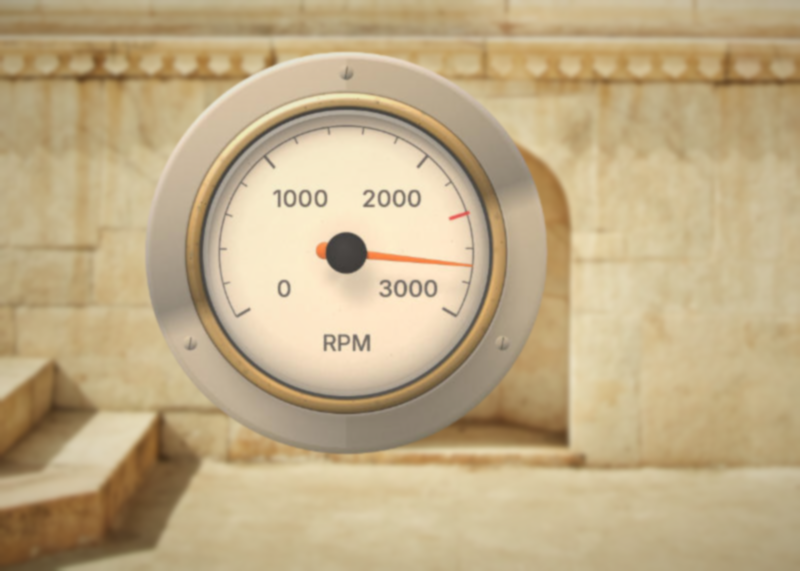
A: 2700; rpm
